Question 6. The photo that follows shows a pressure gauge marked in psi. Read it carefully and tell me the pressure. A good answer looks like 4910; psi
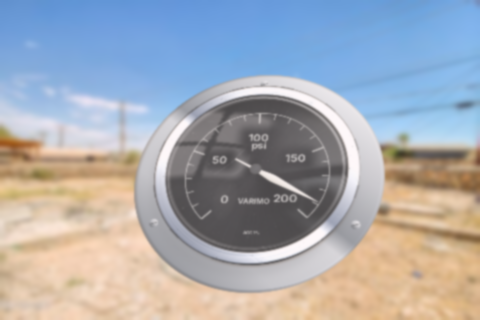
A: 190; psi
